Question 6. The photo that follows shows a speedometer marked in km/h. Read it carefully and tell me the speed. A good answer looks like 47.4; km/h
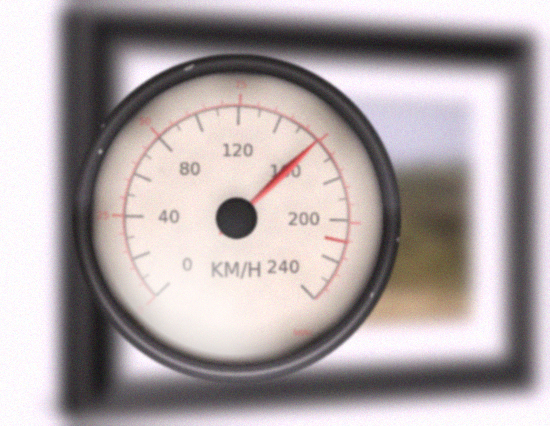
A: 160; km/h
